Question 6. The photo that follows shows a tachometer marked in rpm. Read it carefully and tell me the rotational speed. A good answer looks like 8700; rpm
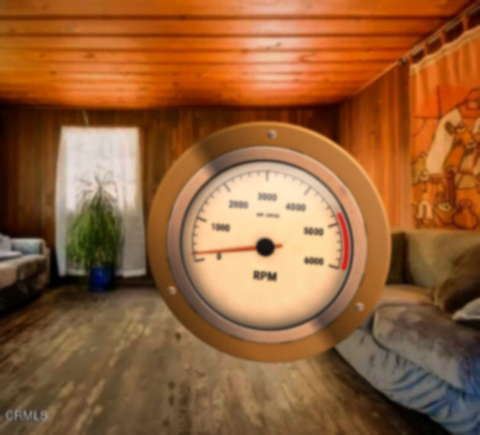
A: 200; rpm
